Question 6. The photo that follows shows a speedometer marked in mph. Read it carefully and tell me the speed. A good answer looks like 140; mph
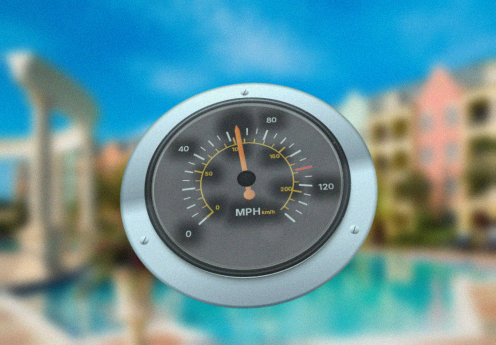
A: 65; mph
